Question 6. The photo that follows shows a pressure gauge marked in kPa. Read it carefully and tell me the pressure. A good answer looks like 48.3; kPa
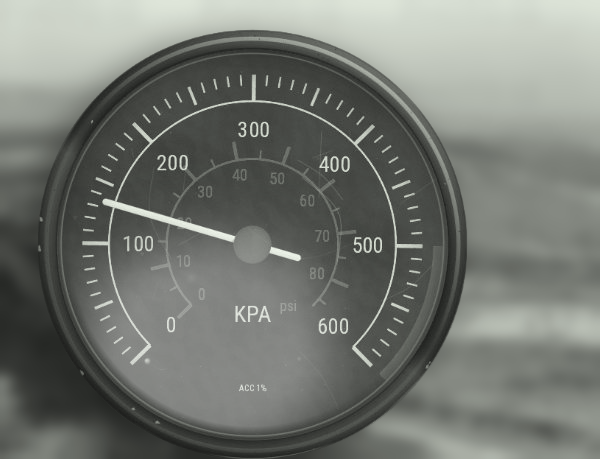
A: 135; kPa
